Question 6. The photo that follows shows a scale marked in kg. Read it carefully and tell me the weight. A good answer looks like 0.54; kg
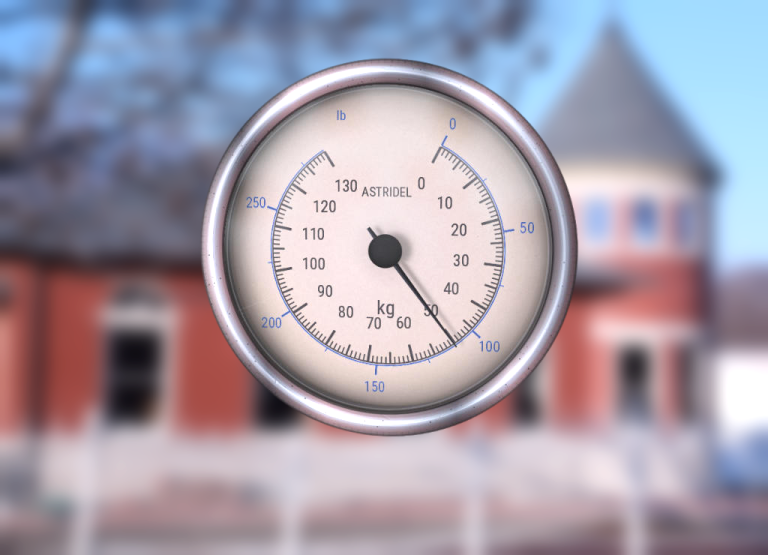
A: 50; kg
